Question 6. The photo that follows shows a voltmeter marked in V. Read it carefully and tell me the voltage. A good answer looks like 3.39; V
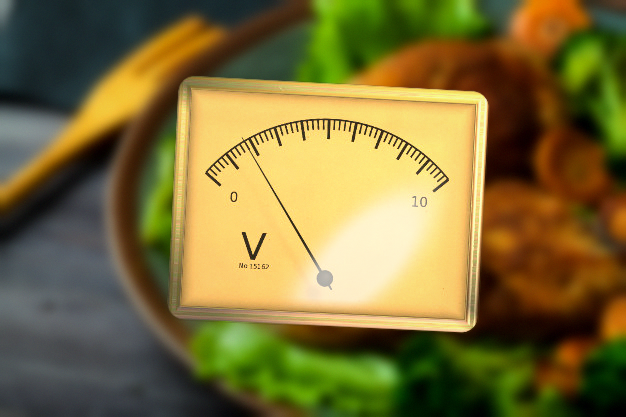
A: 1.8; V
